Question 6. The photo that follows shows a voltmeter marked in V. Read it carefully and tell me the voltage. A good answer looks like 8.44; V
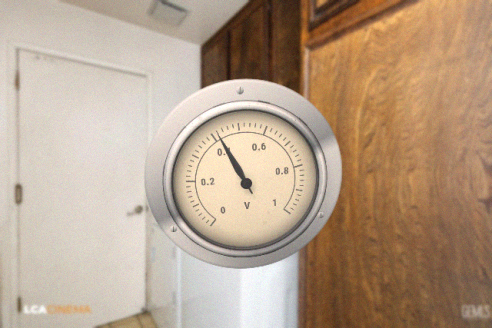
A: 0.42; V
